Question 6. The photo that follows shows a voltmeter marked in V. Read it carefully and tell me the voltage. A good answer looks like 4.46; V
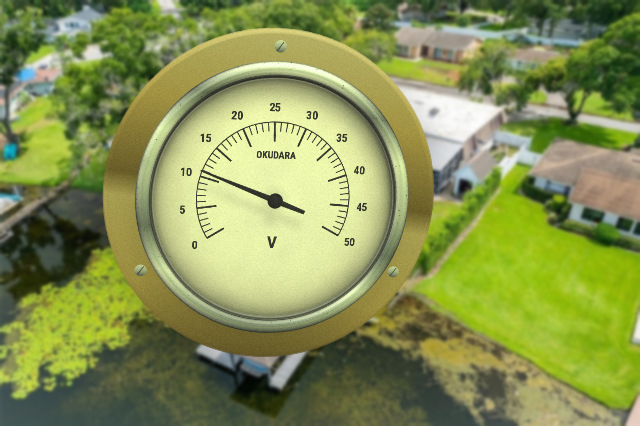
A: 11; V
